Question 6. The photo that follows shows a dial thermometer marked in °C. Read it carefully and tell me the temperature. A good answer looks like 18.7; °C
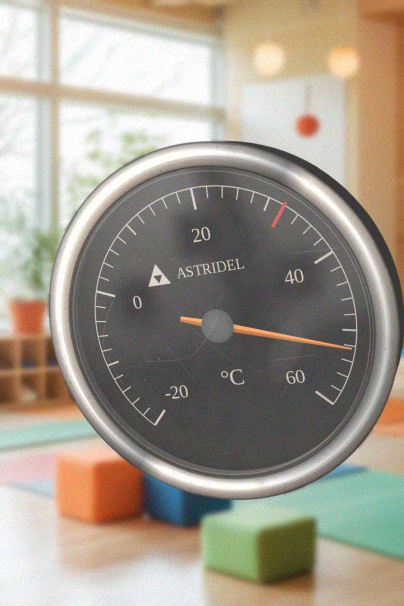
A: 52; °C
